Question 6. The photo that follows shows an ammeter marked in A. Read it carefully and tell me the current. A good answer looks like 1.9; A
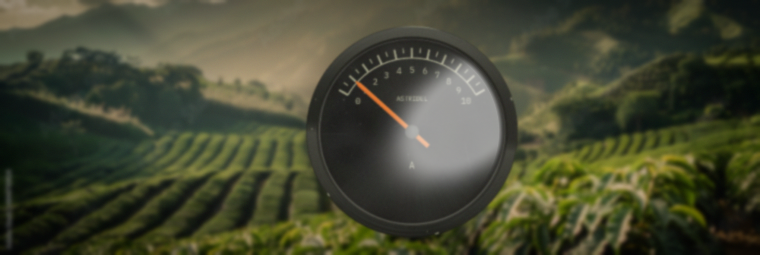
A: 1; A
